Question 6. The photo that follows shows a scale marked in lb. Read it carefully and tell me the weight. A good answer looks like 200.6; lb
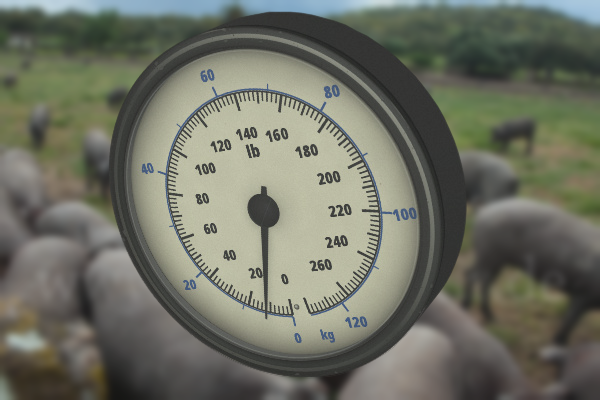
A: 10; lb
